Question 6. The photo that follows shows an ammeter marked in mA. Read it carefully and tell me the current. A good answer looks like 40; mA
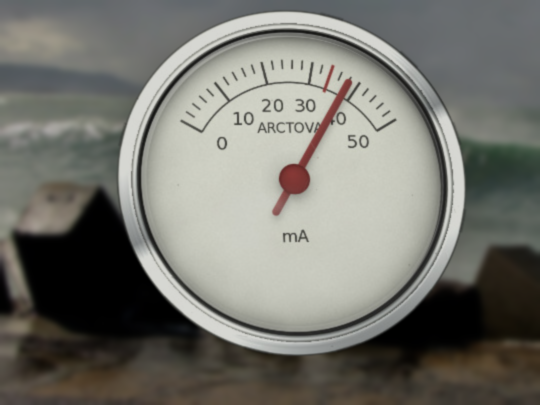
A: 38; mA
